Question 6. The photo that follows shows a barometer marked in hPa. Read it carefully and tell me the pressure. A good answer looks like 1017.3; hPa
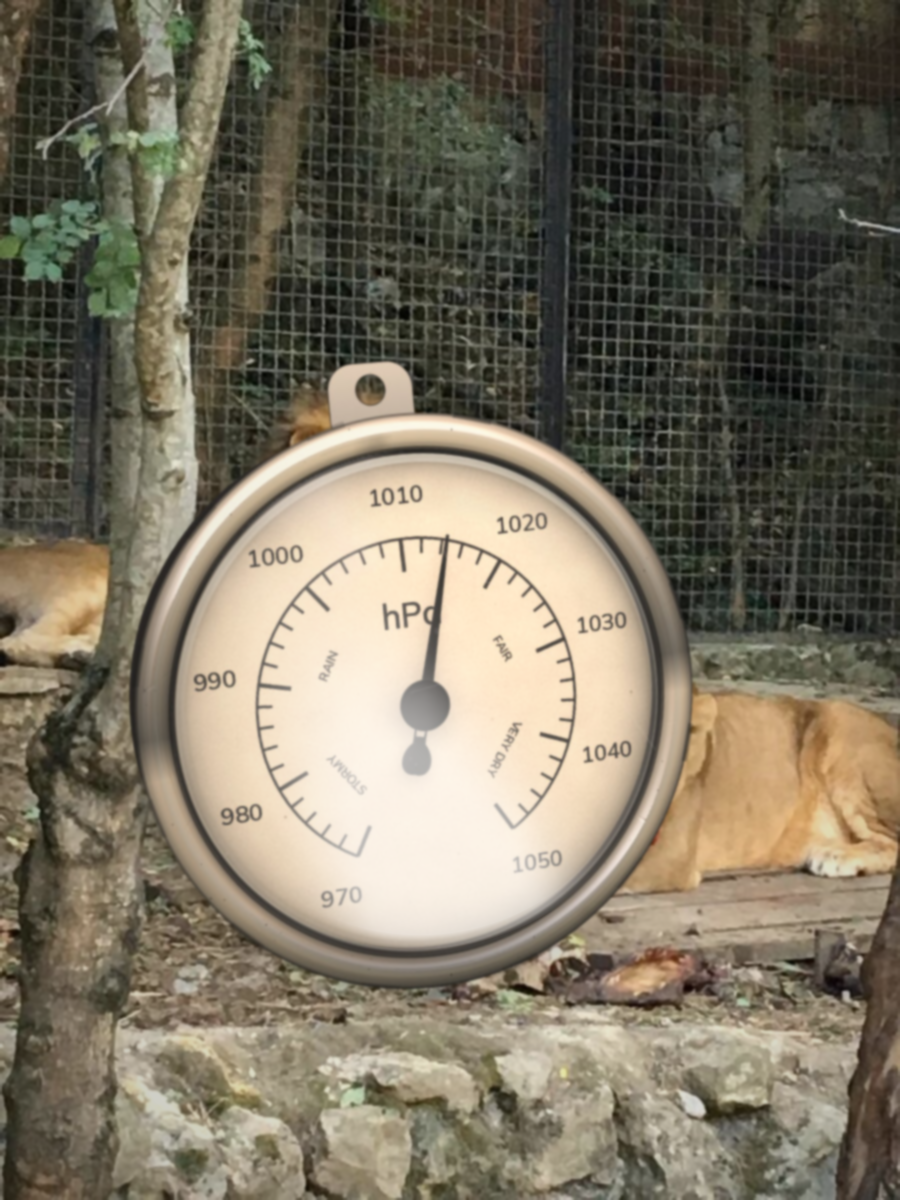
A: 1014; hPa
